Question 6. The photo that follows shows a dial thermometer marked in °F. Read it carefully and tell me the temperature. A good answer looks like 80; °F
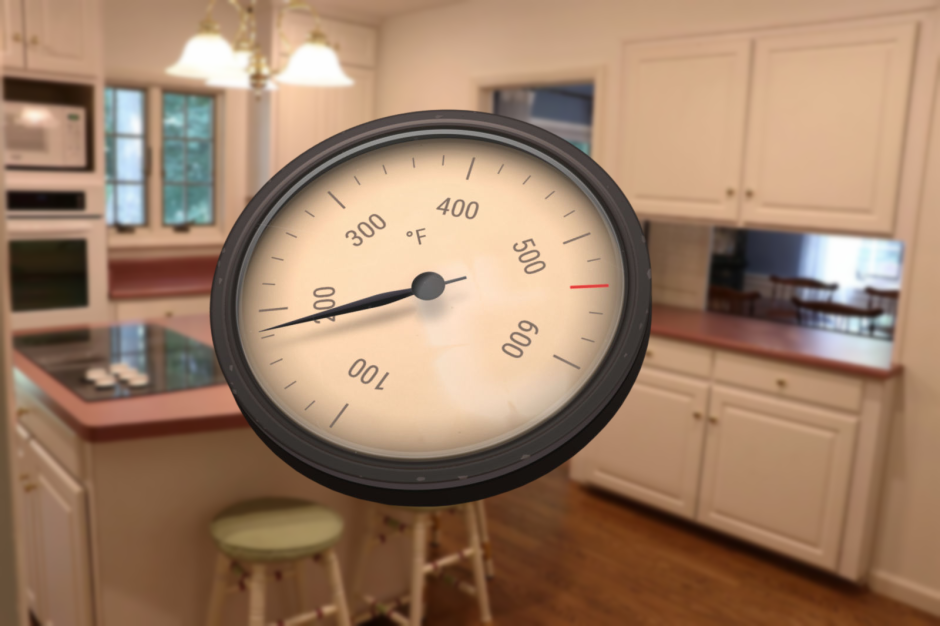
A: 180; °F
